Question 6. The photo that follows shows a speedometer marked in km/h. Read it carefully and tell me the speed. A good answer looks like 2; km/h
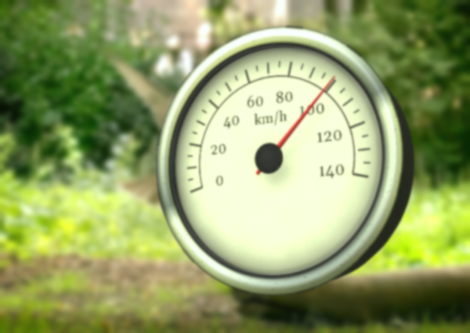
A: 100; km/h
